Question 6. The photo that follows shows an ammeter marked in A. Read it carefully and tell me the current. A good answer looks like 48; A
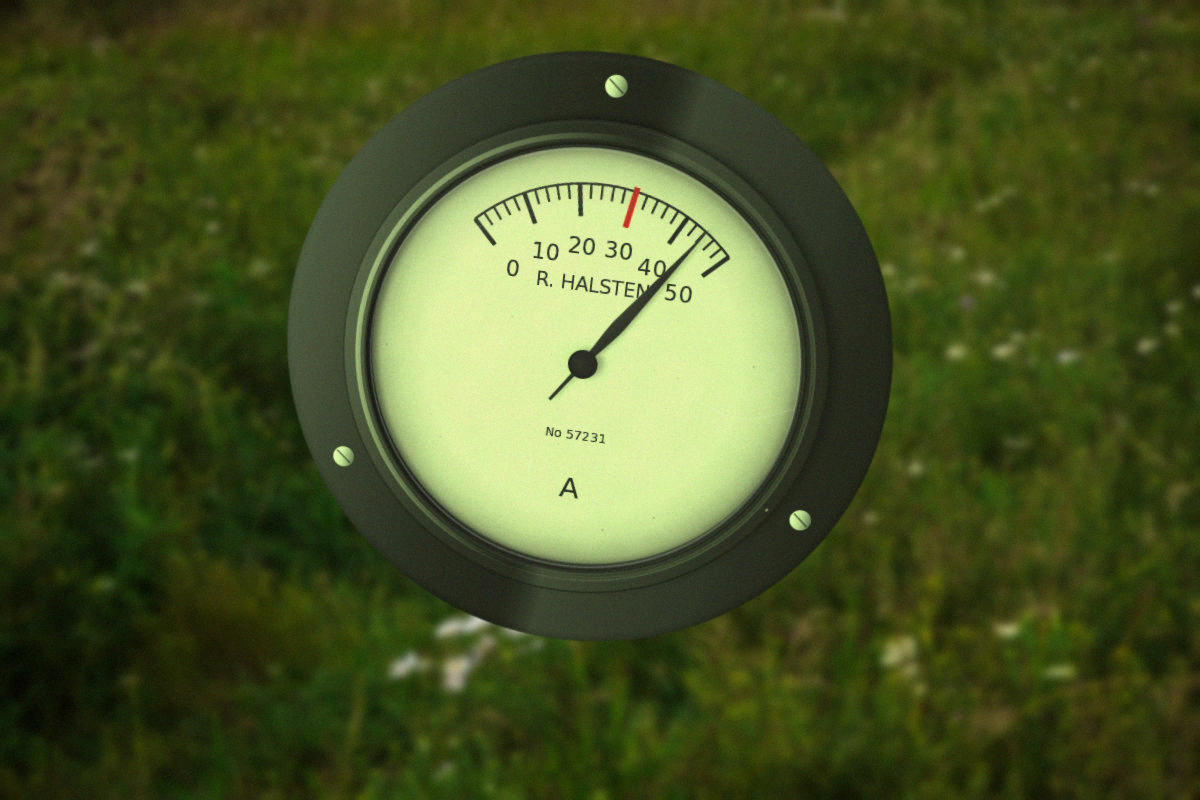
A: 44; A
